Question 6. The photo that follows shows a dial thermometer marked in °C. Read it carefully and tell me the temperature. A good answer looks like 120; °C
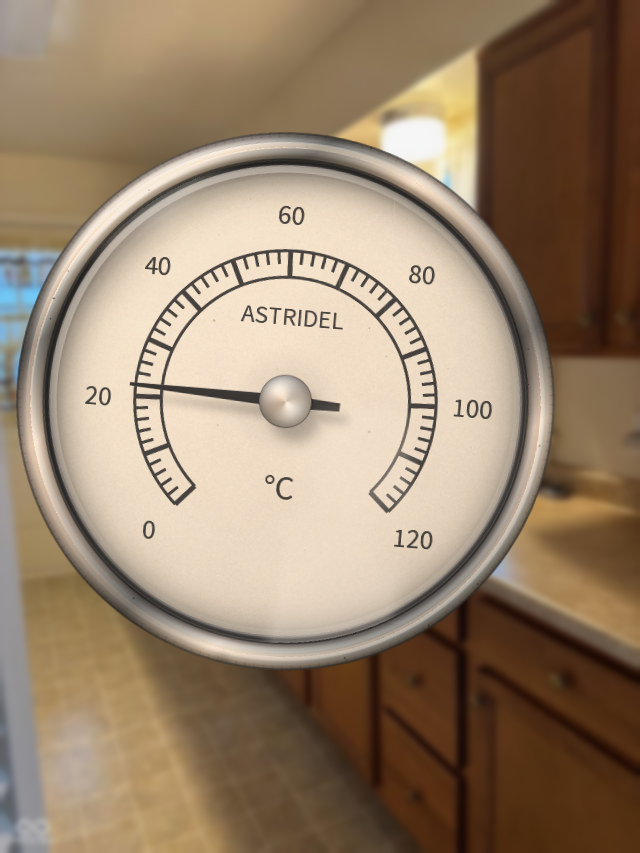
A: 22; °C
